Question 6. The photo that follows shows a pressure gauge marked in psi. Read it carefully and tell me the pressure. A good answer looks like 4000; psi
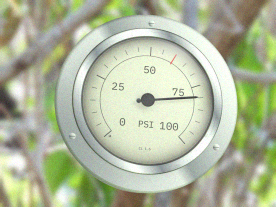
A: 80; psi
